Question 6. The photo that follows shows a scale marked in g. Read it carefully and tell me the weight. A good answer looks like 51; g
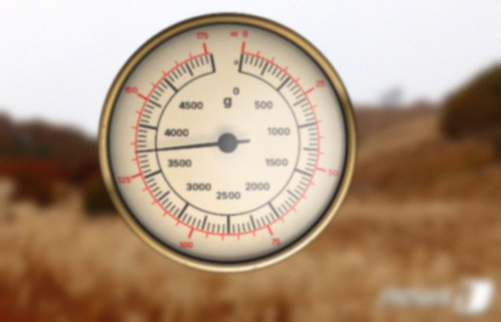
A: 3750; g
